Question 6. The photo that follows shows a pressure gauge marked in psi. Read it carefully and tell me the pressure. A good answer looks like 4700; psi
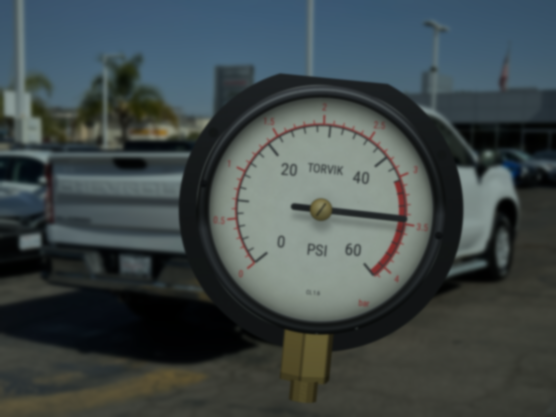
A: 50; psi
